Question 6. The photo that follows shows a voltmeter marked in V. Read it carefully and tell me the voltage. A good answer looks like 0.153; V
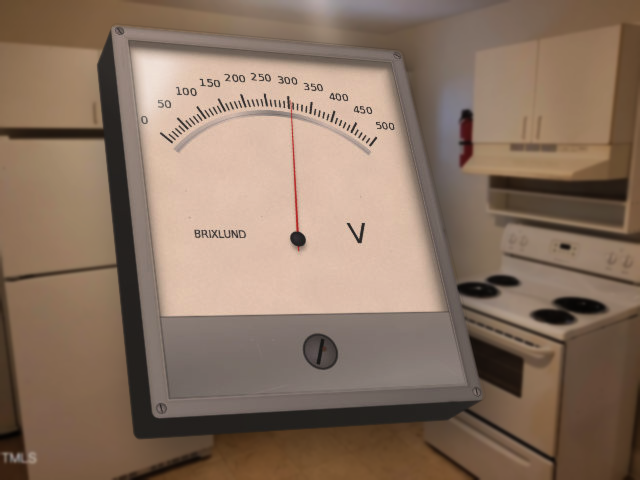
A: 300; V
